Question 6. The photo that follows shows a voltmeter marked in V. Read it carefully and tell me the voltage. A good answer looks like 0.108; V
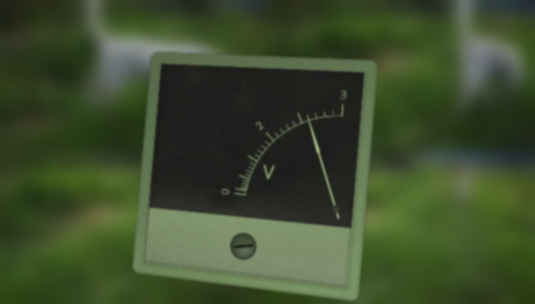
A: 2.6; V
